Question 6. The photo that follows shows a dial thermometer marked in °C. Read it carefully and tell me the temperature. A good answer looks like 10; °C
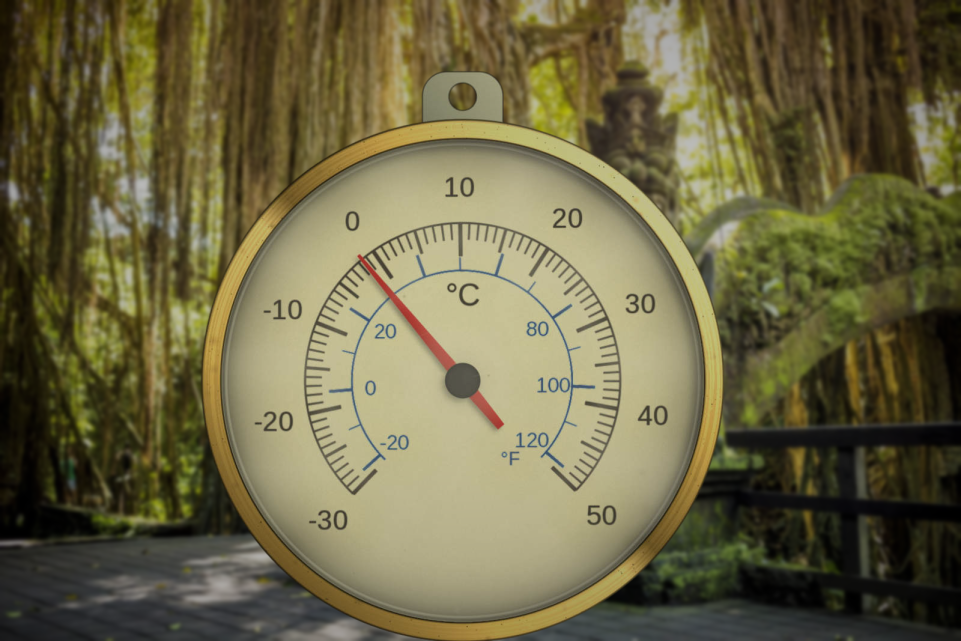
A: -1.5; °C
